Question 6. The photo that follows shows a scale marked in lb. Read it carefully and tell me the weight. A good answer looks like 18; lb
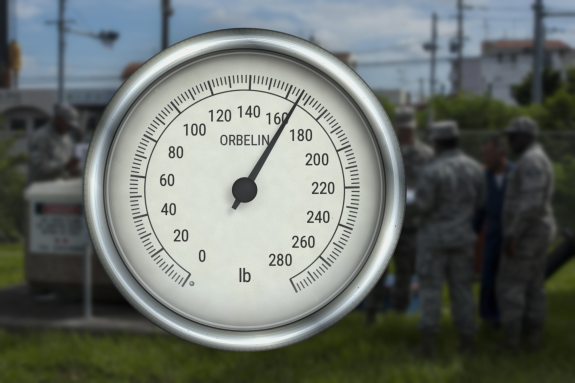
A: 166; lb
